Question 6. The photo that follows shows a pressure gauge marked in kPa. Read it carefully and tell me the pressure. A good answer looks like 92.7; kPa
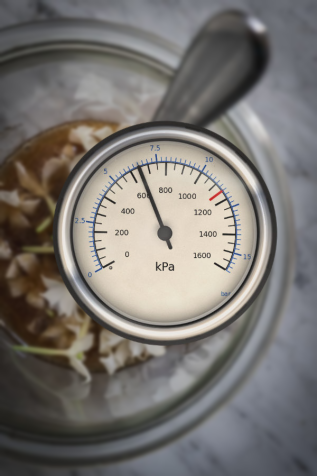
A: 650; kPa
